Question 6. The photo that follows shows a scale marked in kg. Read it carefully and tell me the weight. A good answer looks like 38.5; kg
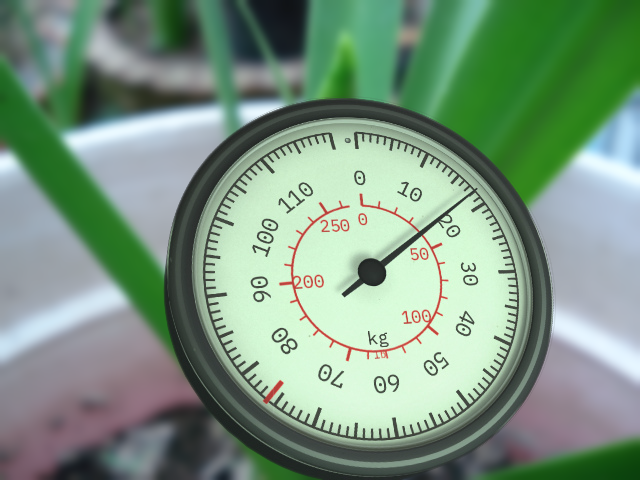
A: 18; kg
